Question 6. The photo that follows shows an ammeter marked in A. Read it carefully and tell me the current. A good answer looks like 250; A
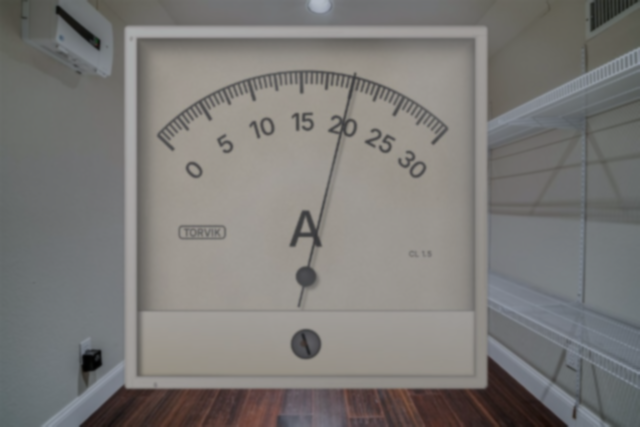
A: 20; A
